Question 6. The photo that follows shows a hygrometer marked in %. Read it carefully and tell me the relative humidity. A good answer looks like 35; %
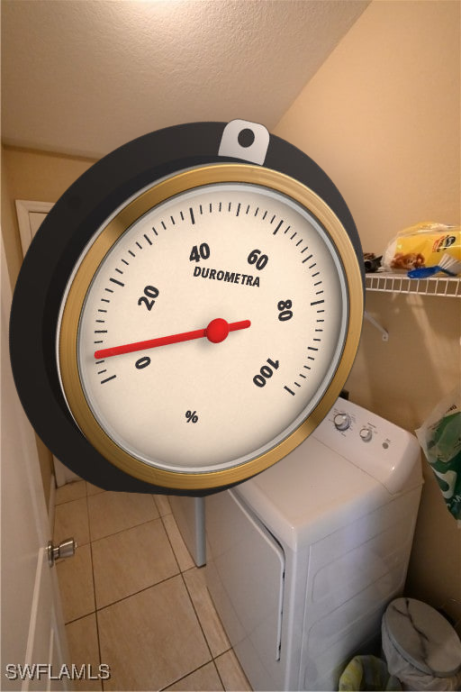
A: 6; %
